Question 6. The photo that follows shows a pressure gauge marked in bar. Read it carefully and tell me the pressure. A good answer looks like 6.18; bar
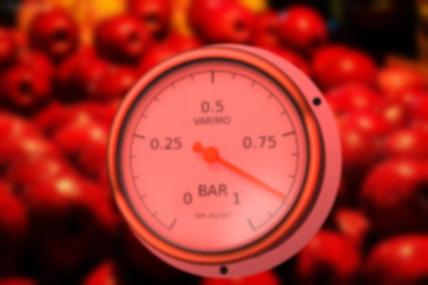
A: 0.9; bar
